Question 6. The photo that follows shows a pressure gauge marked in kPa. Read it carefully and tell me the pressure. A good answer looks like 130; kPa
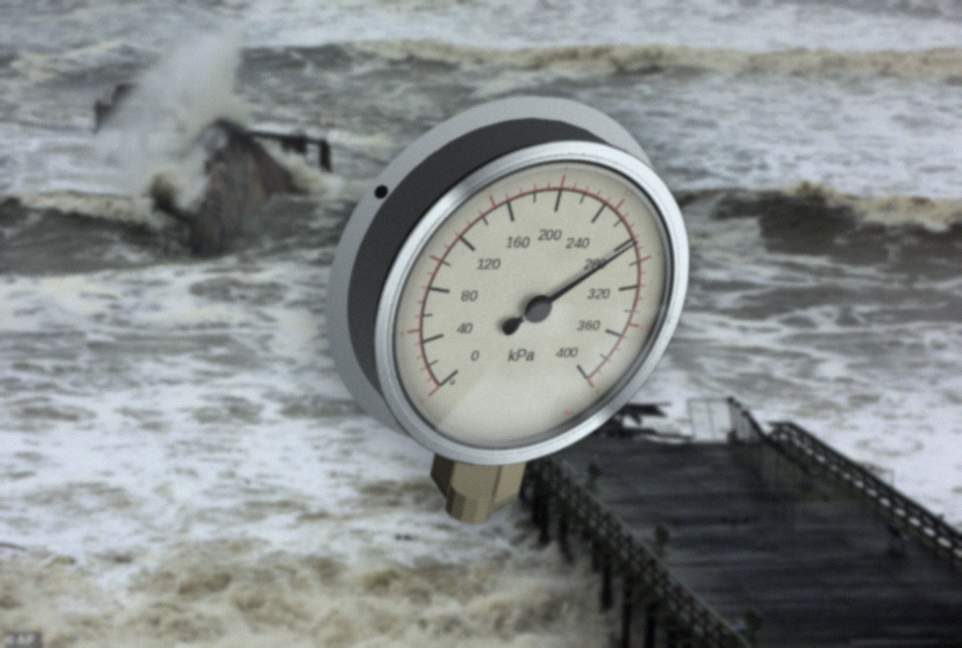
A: 280; kPa
